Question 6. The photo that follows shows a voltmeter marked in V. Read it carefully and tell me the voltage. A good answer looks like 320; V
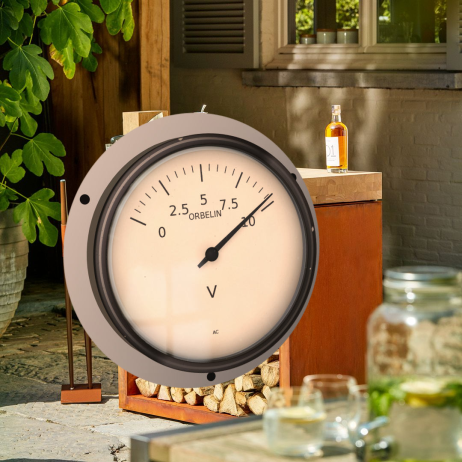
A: 9.5; V
